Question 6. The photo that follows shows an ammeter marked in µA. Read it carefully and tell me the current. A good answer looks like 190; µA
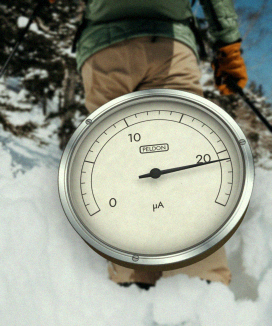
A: 21; µA
